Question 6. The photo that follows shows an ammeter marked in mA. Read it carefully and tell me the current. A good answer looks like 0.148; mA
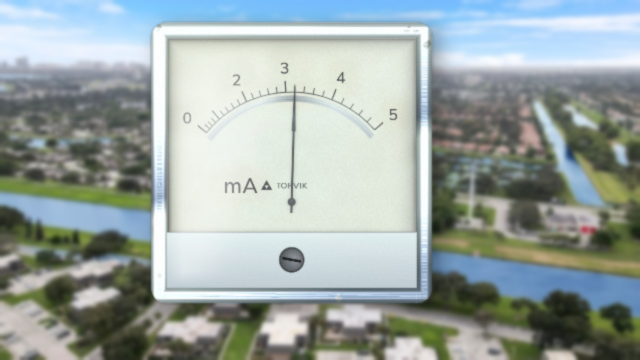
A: 3.2; mA
